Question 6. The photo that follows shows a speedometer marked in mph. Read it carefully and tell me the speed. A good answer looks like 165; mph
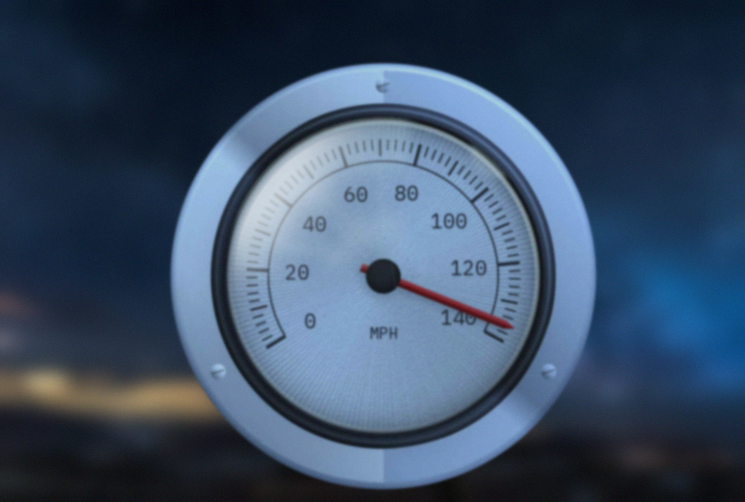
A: 136; mph
